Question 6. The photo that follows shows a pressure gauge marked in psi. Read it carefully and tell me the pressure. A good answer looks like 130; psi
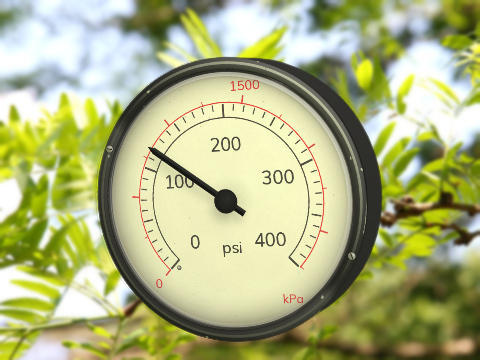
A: 120; psi
